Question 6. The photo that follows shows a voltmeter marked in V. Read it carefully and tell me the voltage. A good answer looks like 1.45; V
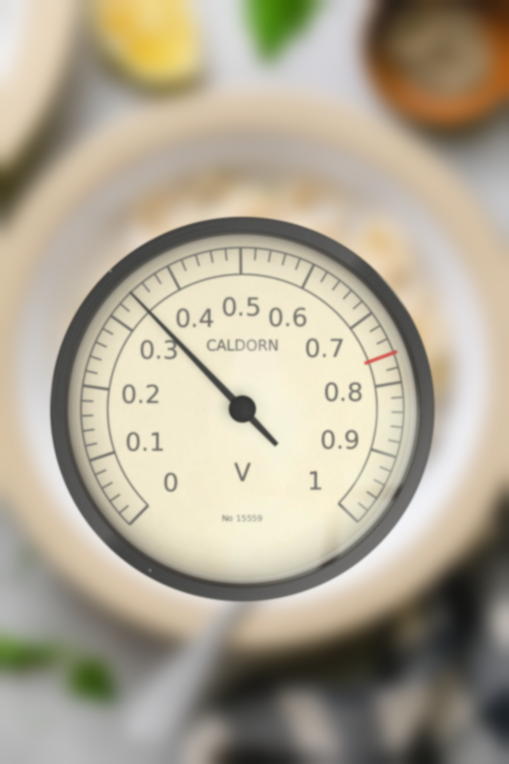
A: 0.34; V
